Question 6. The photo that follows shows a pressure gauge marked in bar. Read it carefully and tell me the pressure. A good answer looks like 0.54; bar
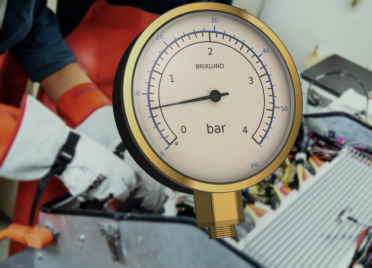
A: 0.5; bar
